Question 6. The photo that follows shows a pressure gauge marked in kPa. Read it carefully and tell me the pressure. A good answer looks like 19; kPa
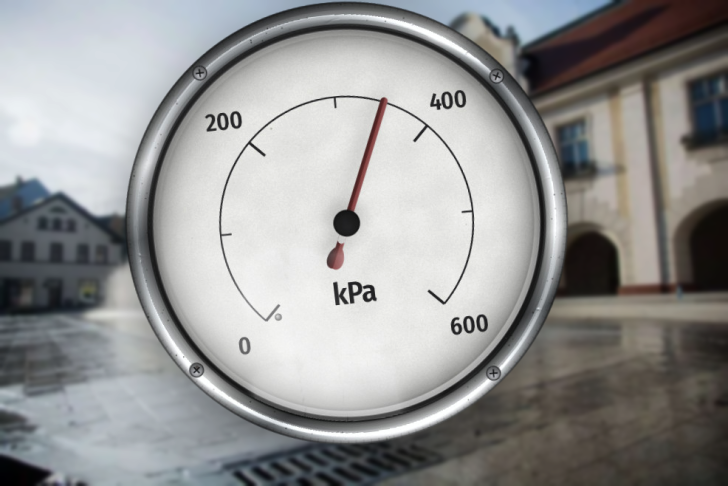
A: 350; kPa
